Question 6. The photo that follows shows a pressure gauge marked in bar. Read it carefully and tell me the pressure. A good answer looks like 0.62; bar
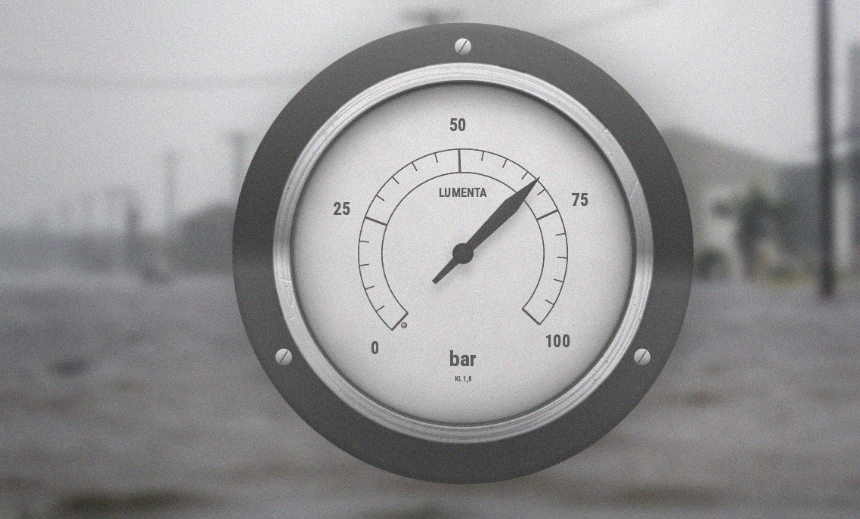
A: 67.5; bar
